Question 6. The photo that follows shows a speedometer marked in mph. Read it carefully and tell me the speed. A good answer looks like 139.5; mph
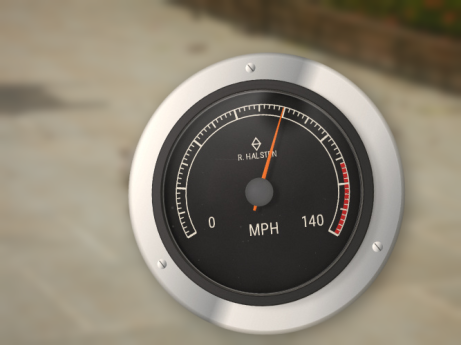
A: 80; mph
